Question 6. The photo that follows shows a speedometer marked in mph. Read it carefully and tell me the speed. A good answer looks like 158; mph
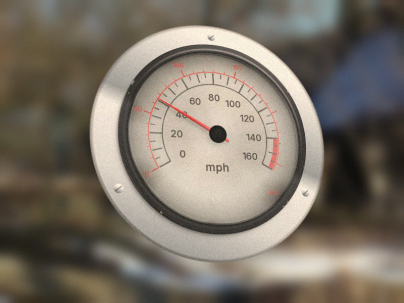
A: 40; mph
